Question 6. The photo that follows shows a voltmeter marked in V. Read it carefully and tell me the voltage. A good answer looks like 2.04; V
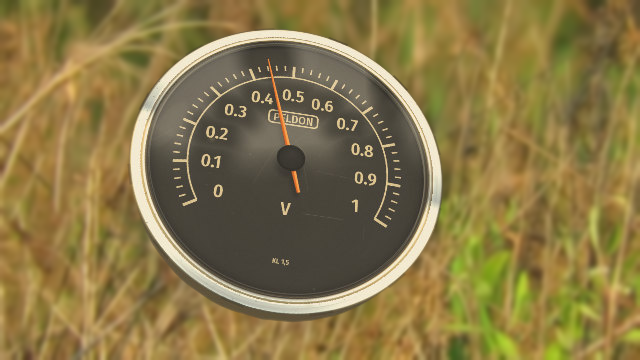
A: 0.44; V
